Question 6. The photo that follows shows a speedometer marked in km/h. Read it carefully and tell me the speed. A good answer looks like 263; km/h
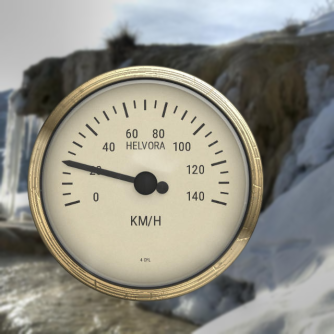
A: 20; km/h
